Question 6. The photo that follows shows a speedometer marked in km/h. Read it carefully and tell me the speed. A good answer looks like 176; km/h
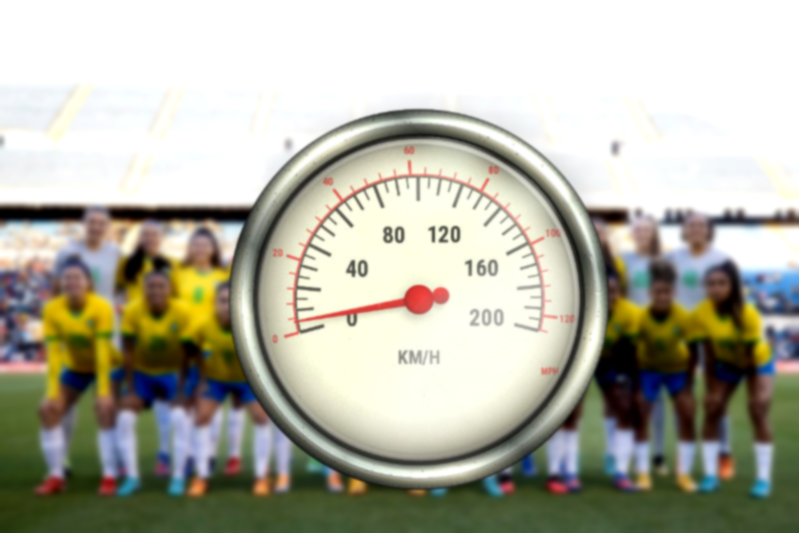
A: 5; km/h
